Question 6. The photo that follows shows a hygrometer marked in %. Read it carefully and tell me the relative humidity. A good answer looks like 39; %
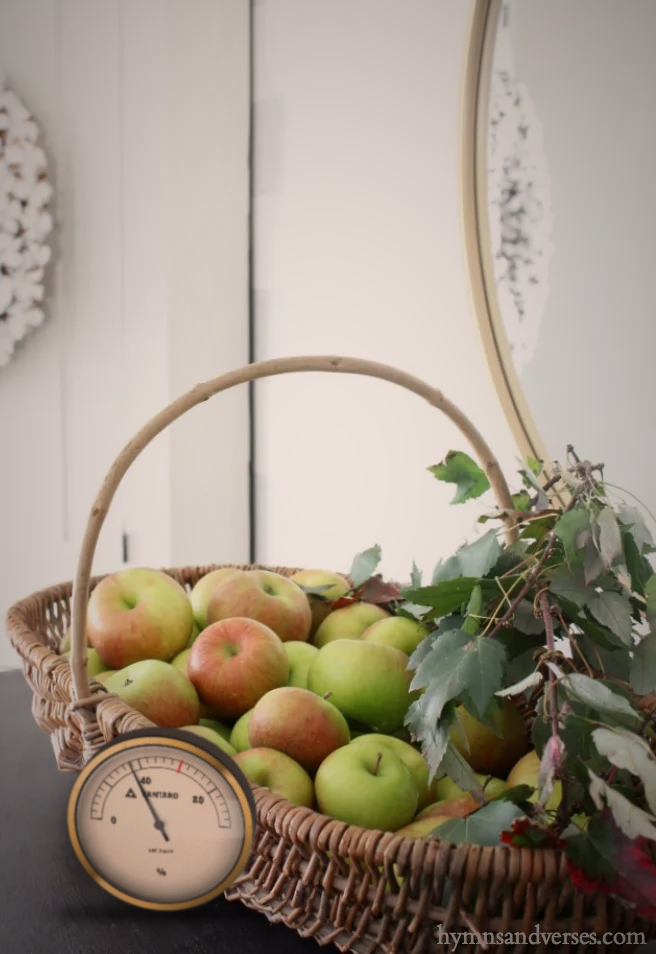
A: 36; %
